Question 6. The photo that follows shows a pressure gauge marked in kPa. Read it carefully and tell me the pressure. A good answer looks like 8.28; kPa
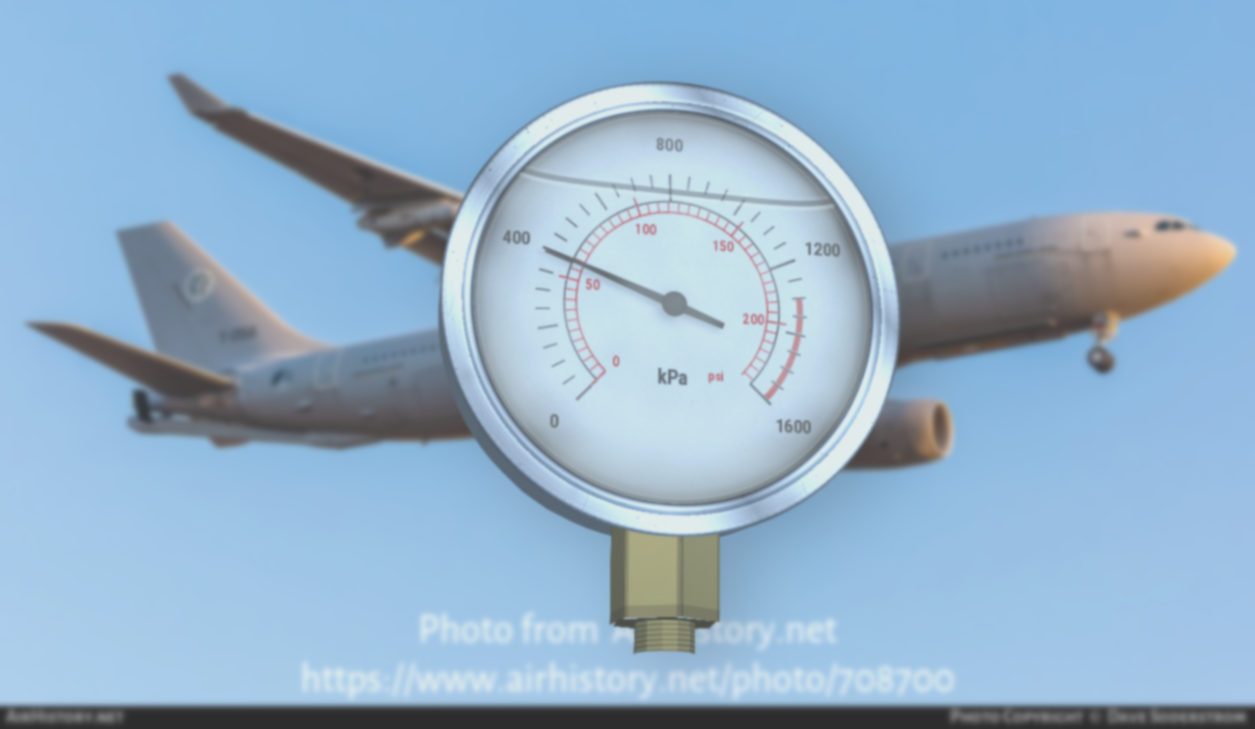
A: 400; kPa
